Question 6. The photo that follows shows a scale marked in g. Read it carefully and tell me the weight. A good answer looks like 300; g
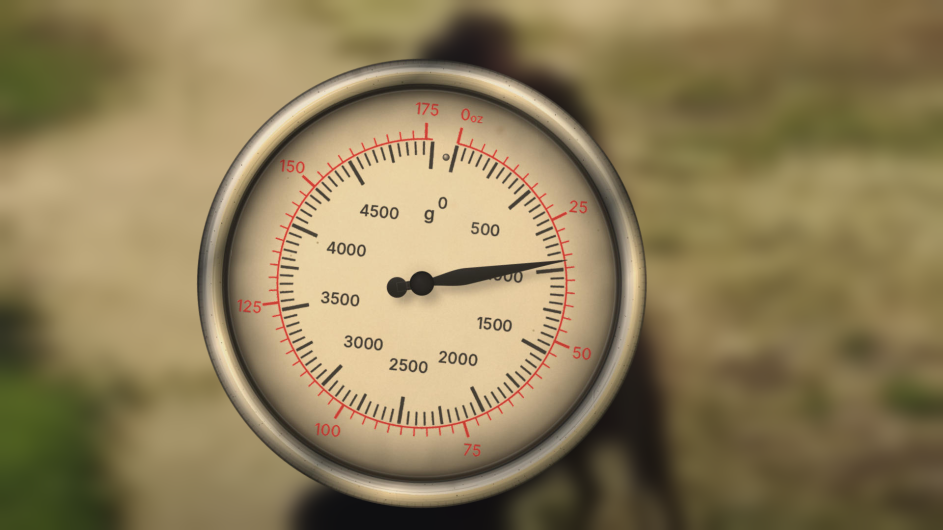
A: 950; g
